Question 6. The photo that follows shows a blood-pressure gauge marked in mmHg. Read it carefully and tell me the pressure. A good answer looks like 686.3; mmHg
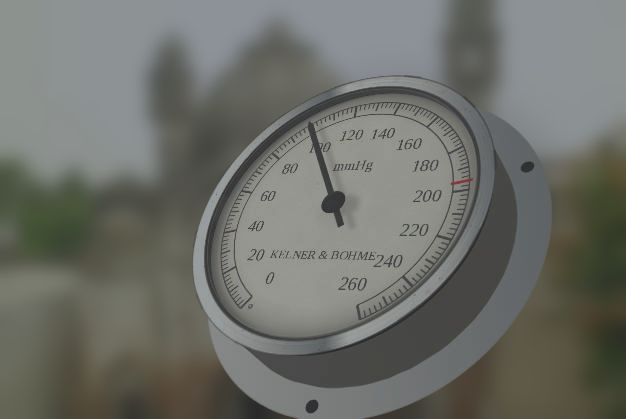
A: 100; mmHg
